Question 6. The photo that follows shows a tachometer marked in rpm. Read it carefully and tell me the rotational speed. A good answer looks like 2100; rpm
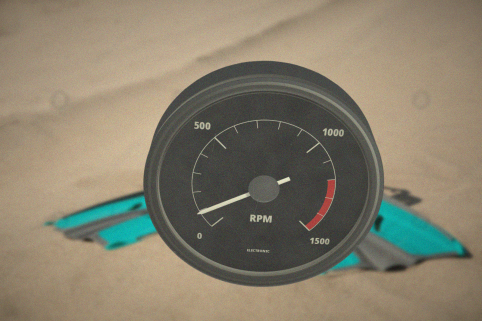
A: 100; rpm
